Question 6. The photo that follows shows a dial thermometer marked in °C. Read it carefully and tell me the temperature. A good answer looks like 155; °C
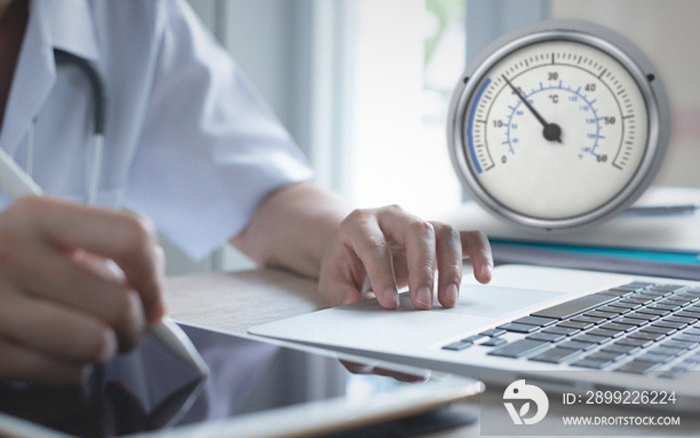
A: 20; °C
